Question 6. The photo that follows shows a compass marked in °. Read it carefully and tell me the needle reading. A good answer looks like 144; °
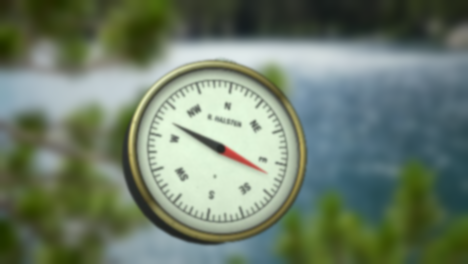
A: 105; °
